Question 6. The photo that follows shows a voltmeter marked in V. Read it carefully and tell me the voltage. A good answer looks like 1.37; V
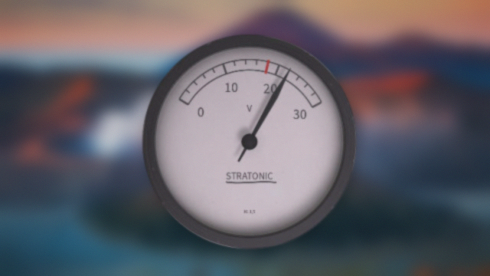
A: 22; V
